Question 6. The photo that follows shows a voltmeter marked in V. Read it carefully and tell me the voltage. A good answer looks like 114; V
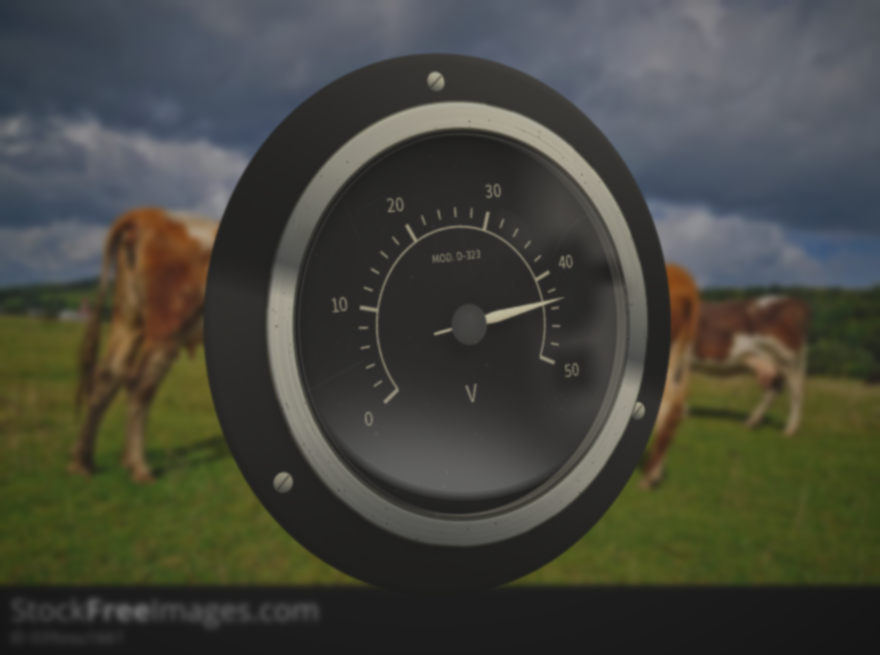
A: 43; V
